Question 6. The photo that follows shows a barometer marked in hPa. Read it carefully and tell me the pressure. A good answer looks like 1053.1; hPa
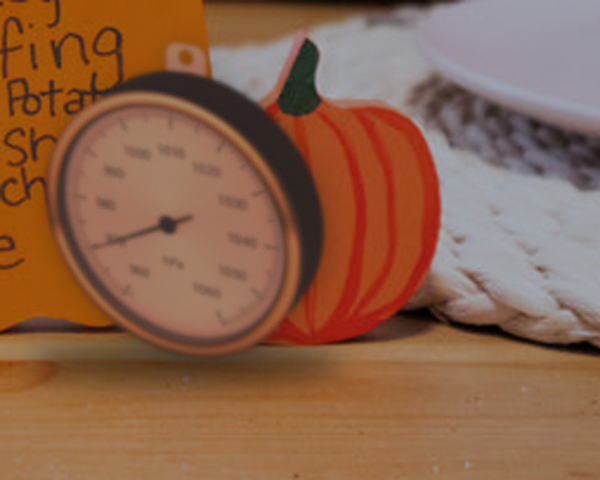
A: 970; hPa
